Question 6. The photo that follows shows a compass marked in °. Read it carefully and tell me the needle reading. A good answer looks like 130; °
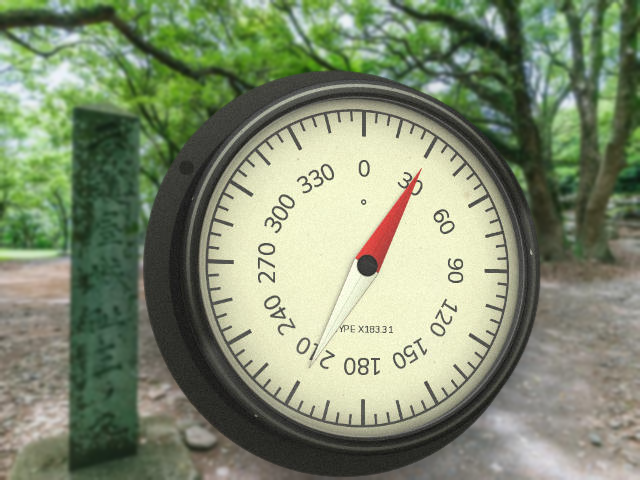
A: 30; °
